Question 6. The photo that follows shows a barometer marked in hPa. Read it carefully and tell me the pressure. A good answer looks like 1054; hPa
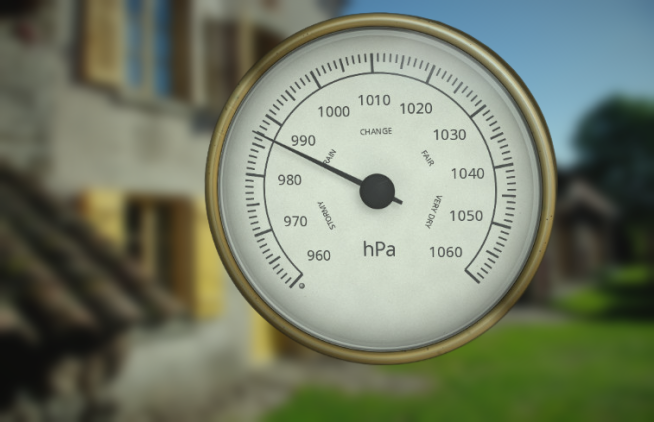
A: 987; hPa
